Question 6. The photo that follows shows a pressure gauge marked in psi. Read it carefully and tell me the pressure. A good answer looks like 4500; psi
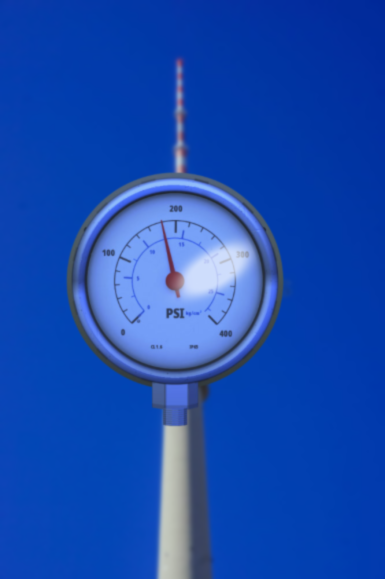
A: 180; psi
